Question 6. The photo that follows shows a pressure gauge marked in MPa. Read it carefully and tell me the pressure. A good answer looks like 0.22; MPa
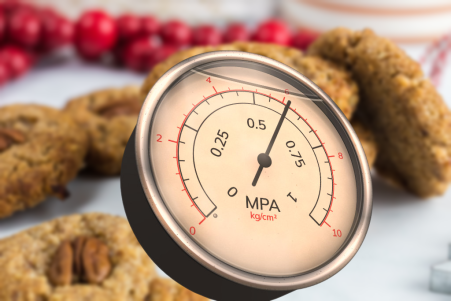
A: 0.6; MPa
